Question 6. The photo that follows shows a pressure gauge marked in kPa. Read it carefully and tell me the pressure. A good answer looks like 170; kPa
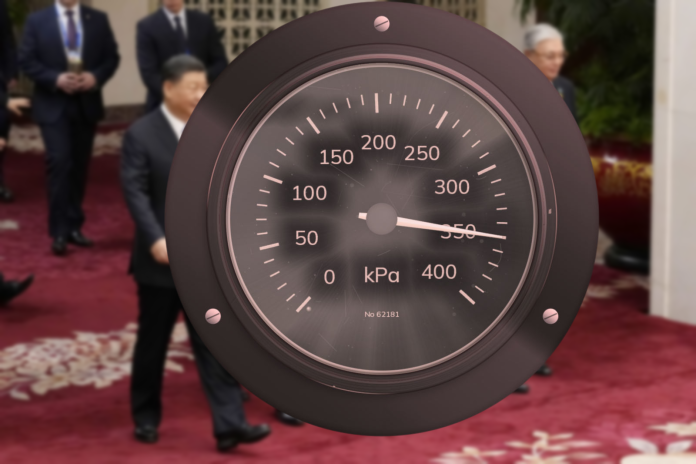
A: 350; kPa
